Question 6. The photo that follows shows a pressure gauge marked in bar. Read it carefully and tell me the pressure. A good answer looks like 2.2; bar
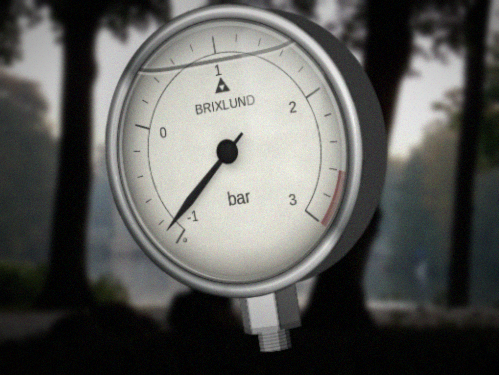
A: -0.9; bar
